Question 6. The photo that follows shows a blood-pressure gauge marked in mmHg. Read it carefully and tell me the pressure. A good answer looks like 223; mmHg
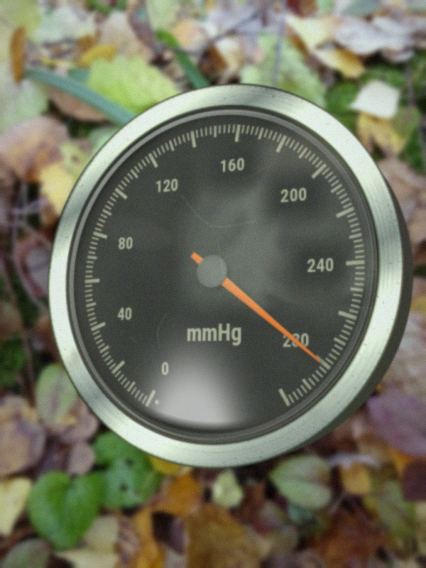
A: 280; mmHg
